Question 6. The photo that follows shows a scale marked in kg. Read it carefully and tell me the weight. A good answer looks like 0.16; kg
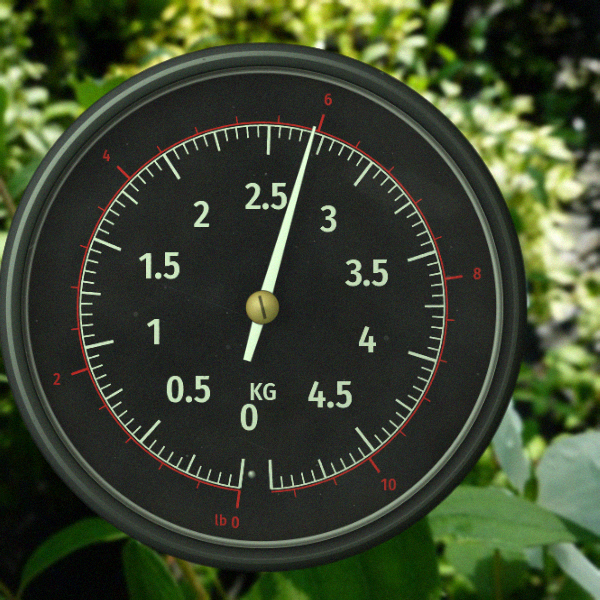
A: 2.7; kg
